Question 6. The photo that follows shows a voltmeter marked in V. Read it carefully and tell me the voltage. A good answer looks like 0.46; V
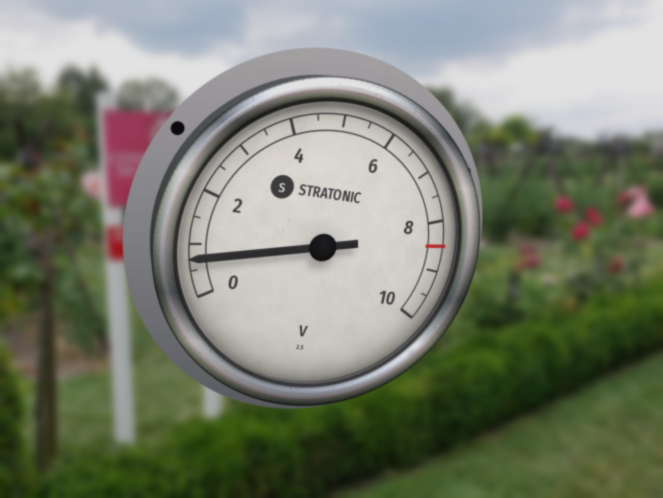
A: 0.75; V
